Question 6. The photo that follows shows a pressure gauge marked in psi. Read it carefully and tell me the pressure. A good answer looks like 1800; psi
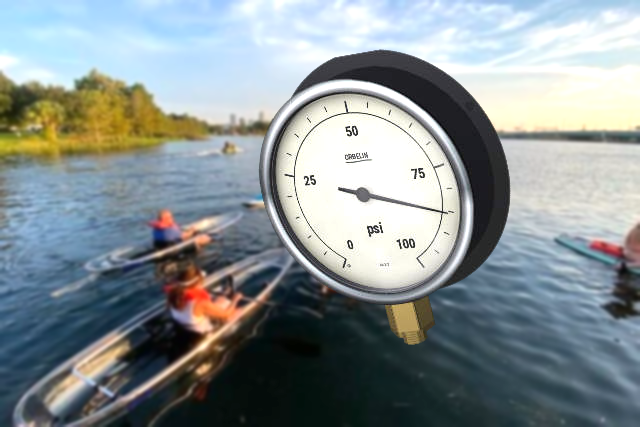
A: 85; psi
